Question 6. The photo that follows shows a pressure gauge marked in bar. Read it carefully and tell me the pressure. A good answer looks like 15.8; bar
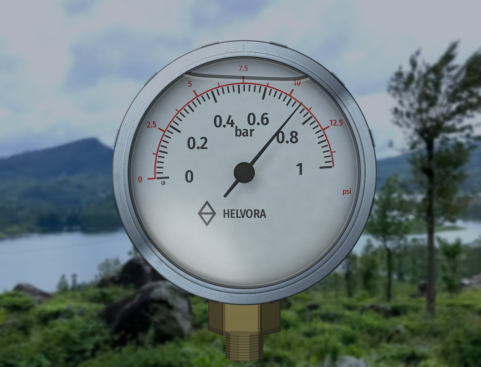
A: 0.74; bar
